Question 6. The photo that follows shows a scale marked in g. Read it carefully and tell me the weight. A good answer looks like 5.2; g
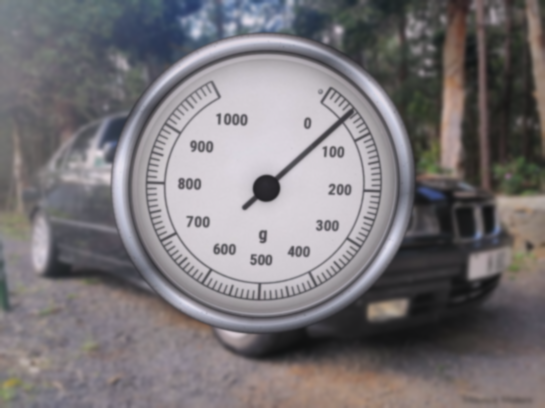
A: 50; g
